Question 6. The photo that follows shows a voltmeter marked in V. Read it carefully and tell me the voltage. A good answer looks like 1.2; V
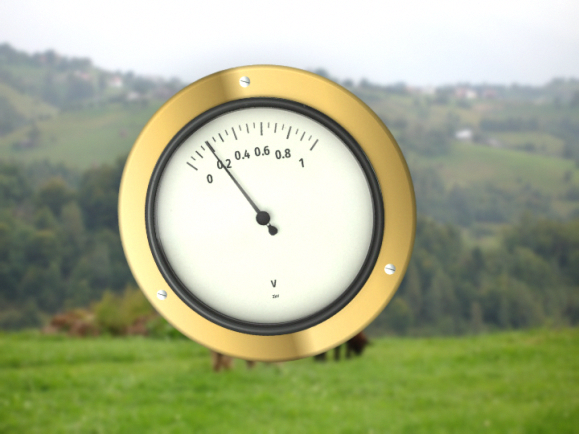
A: 0.2; V
